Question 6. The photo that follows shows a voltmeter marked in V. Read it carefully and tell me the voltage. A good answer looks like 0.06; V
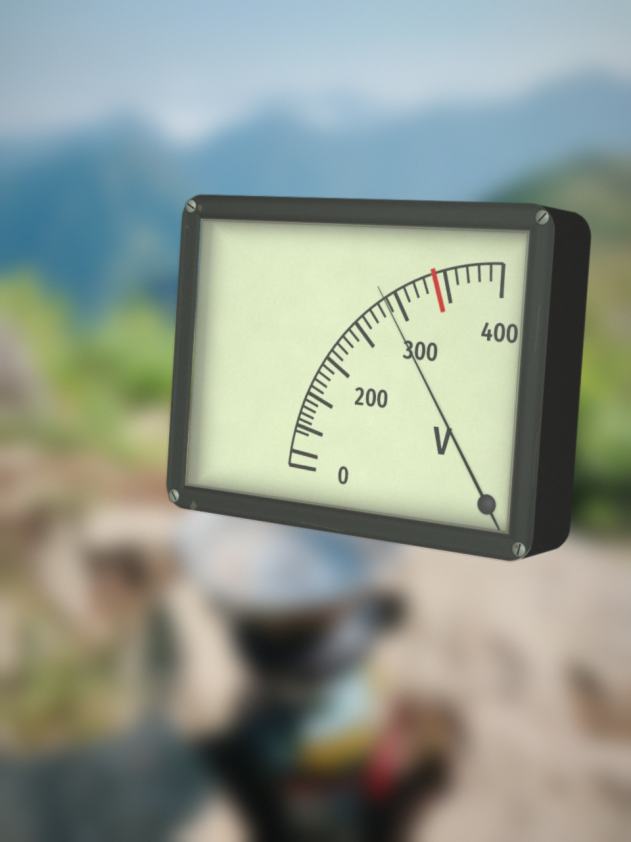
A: 290; V
